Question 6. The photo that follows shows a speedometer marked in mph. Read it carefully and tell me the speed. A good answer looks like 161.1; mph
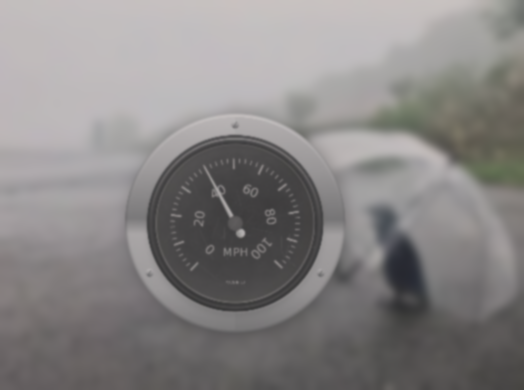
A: 40; mph
